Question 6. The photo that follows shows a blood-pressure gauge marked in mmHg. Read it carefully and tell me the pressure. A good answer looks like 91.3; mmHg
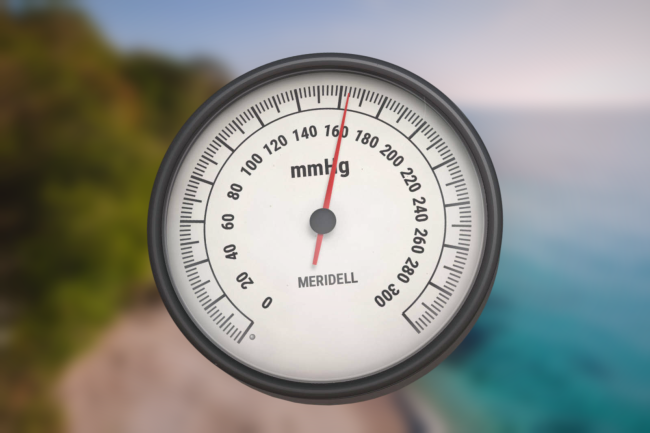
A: 164; mmHg
